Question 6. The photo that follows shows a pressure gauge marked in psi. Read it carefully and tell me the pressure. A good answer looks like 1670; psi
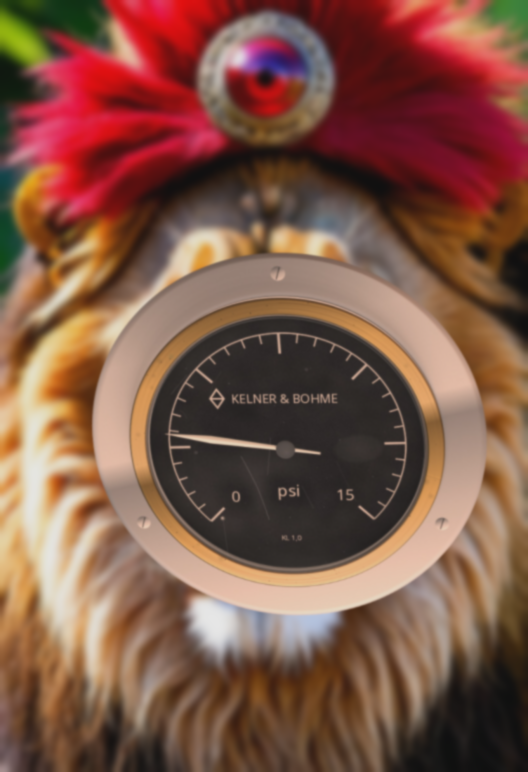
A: 3; psi
